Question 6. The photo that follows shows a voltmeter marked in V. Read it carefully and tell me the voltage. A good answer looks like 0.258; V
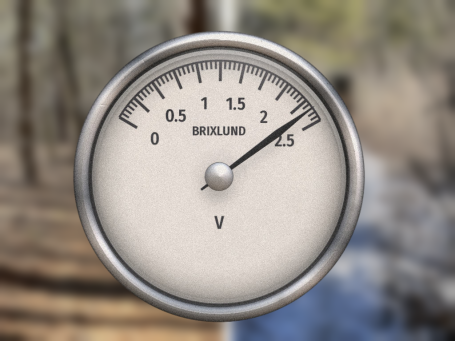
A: 2.35; V
